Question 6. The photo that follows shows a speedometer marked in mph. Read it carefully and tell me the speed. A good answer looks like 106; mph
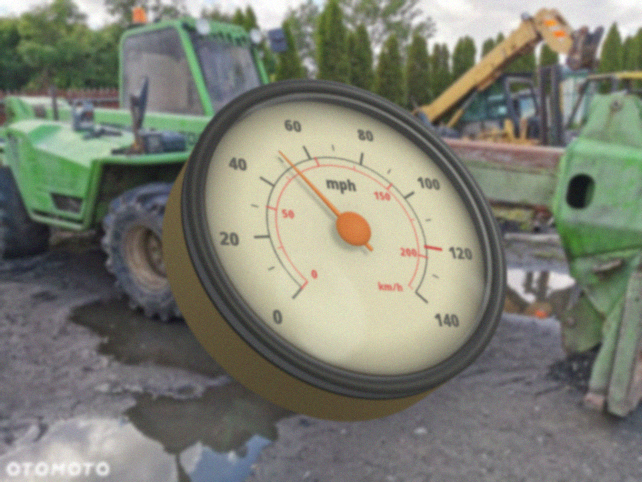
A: 50; mph
